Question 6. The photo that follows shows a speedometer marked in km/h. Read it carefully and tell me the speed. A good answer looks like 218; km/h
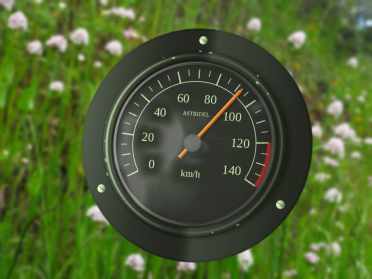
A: 92.5; km/h
